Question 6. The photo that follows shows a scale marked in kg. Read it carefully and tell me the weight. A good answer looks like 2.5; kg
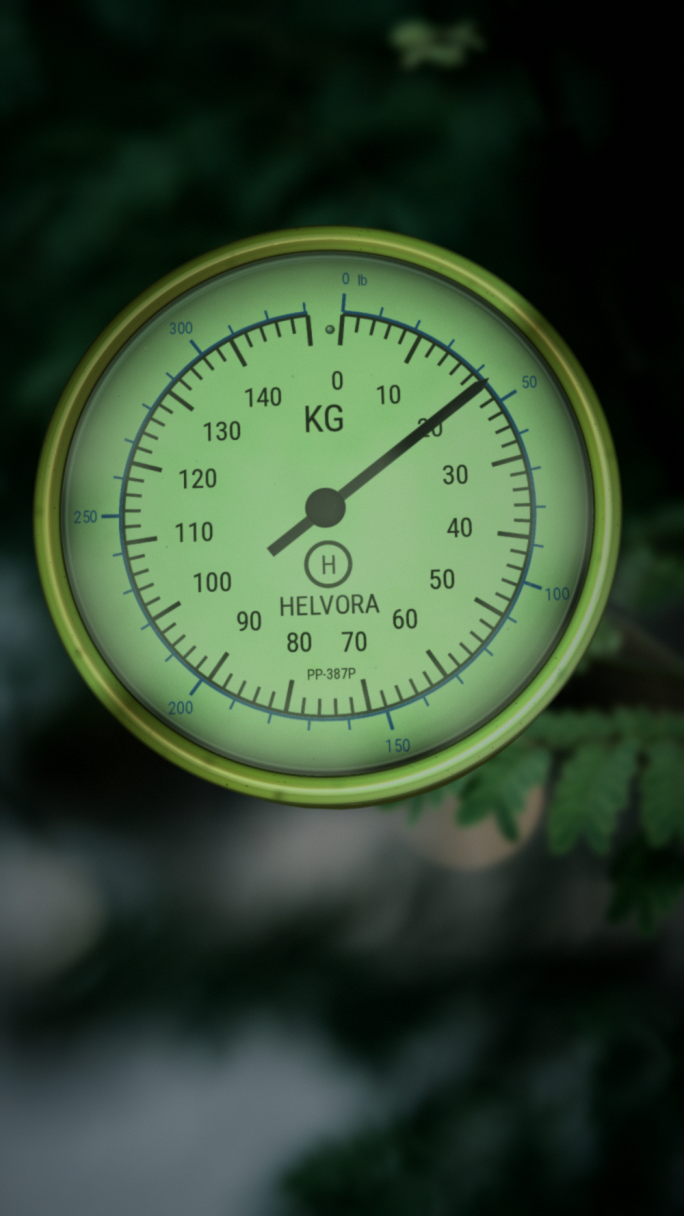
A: 20; kg
